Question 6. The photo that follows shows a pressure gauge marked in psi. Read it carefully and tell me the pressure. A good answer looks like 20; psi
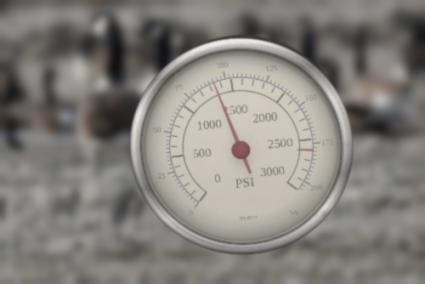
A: 1350; psi
